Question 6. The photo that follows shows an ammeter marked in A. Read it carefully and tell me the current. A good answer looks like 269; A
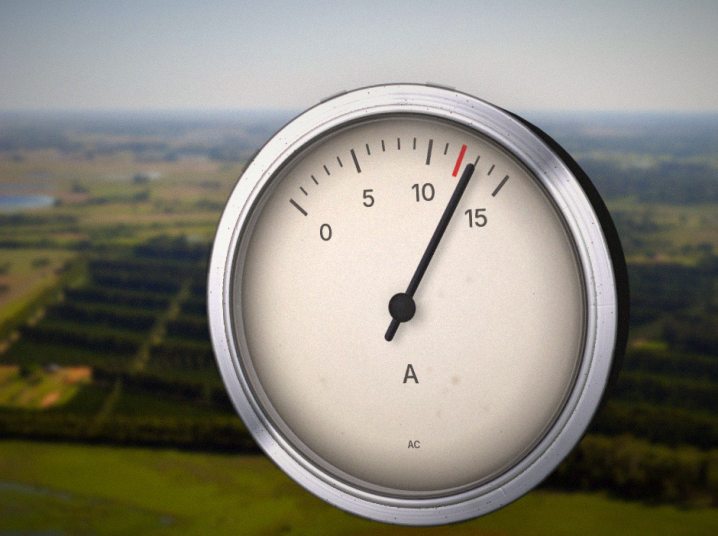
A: 13; A
